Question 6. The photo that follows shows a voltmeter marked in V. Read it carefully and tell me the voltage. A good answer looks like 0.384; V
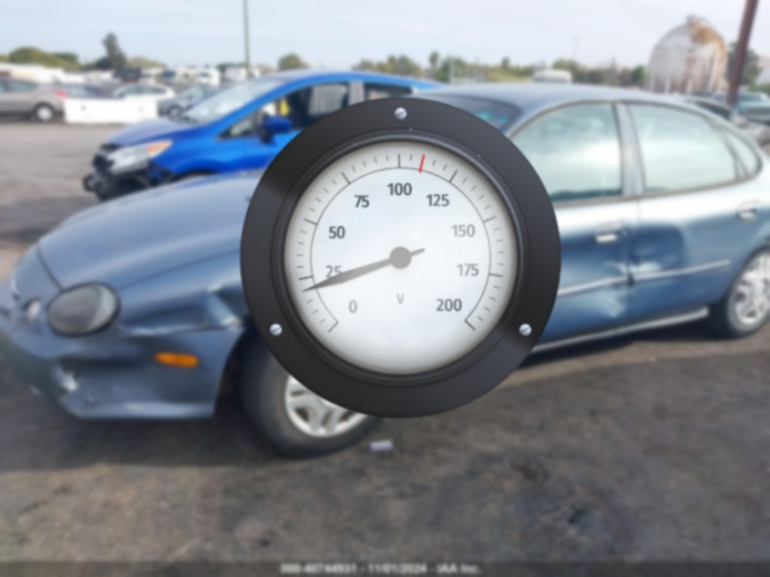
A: 20; V
